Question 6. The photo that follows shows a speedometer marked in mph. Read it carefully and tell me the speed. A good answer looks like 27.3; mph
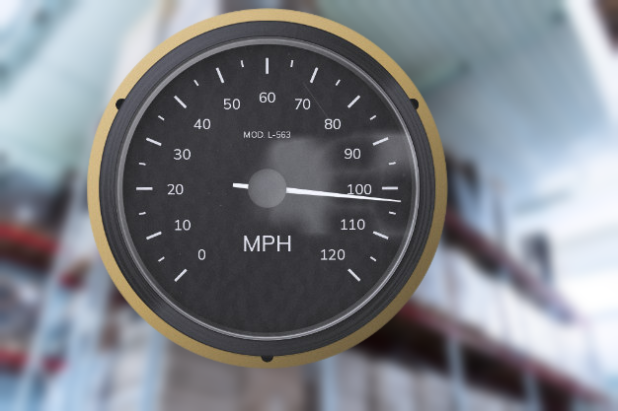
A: 102.5; mph
